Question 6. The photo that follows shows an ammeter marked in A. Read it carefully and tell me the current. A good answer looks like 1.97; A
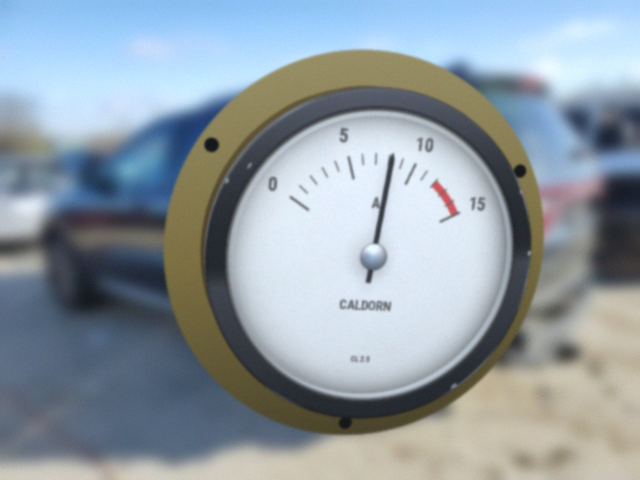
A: 8; A
